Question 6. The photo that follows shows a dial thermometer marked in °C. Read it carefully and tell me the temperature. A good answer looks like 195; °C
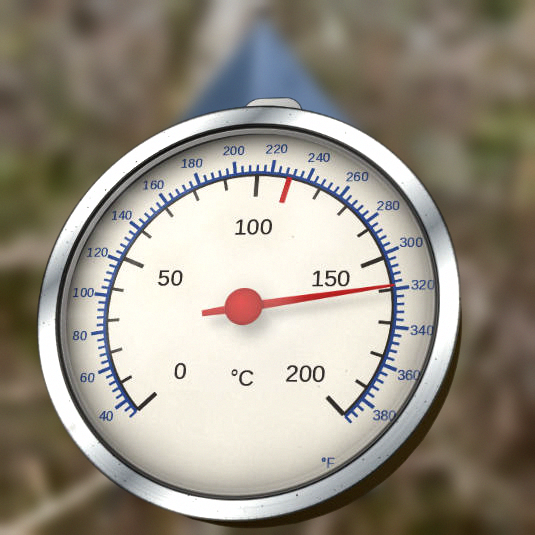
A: 160; °C
